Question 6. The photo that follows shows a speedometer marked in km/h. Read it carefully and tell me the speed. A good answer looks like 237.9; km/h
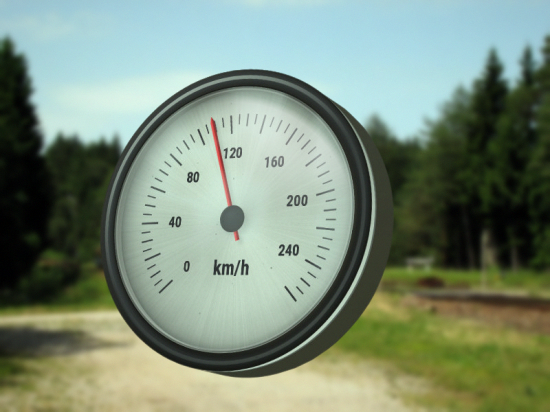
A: 110; km/h
